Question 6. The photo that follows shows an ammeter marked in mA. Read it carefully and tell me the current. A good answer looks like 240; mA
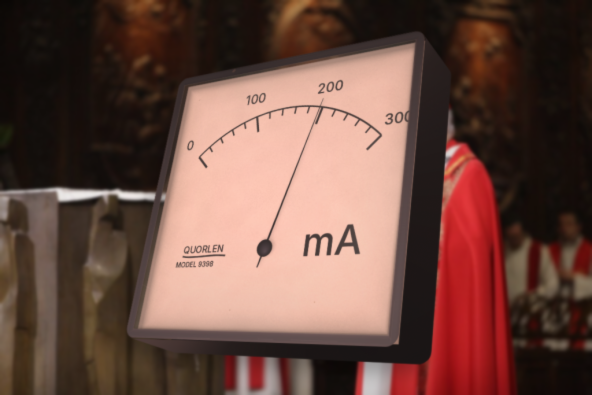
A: 200; mA
